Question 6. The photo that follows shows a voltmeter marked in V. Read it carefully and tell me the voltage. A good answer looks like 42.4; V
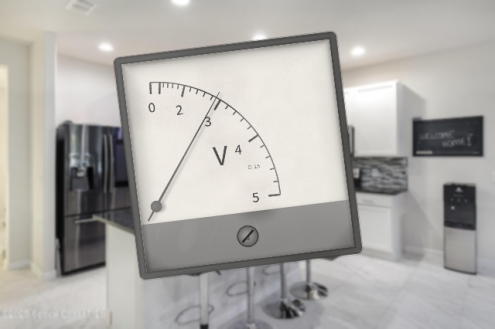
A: 2.9; V
